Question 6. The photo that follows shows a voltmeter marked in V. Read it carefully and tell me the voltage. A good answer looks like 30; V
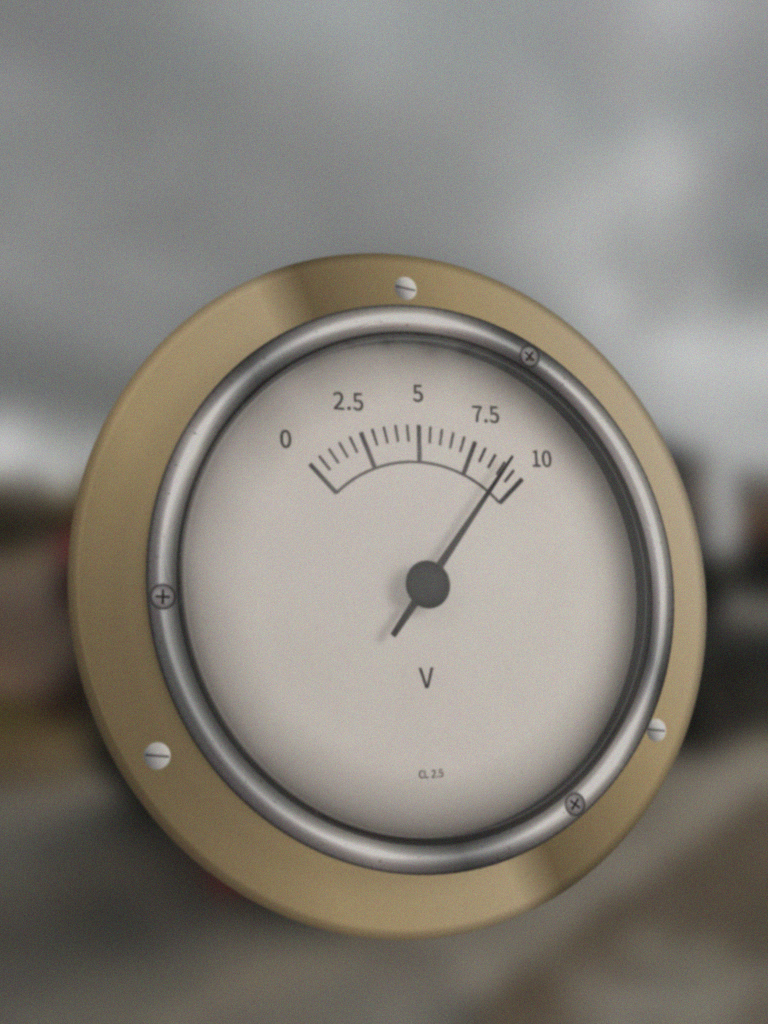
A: 9; V
